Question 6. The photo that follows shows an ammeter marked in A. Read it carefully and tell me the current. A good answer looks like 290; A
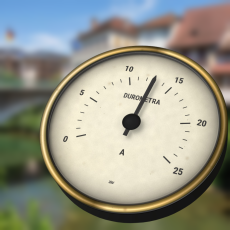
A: 13; A
